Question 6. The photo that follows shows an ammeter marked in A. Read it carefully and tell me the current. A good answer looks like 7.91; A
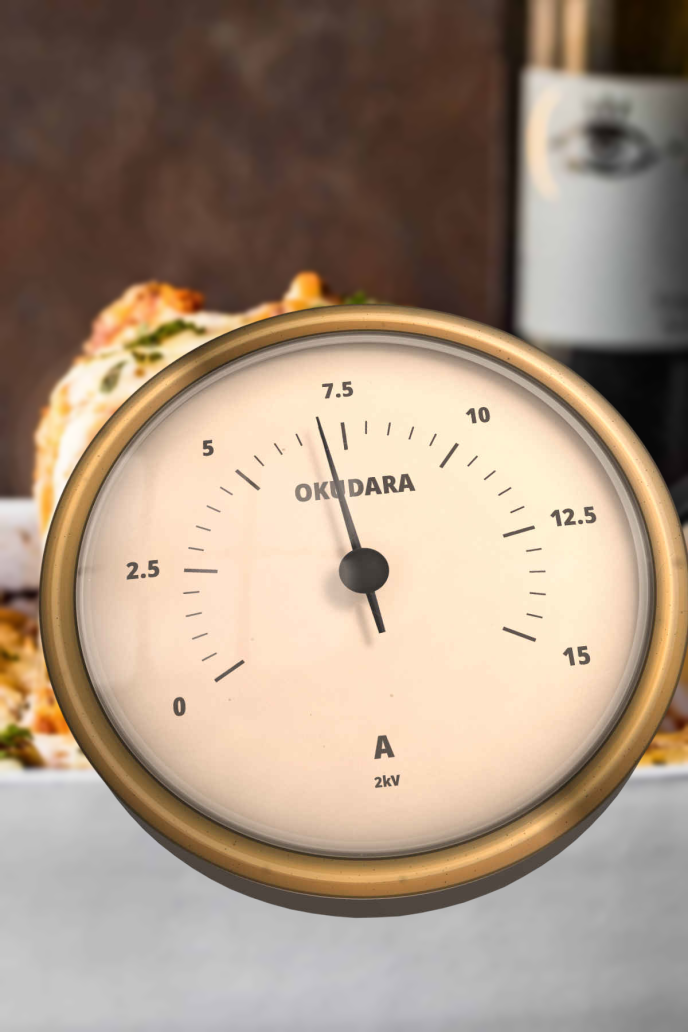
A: 7; A
